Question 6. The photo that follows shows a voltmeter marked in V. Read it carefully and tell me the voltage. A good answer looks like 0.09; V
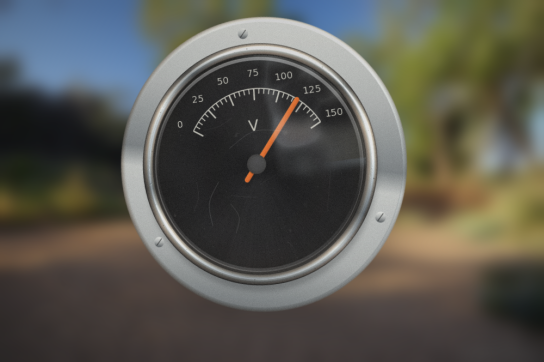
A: 120; V
